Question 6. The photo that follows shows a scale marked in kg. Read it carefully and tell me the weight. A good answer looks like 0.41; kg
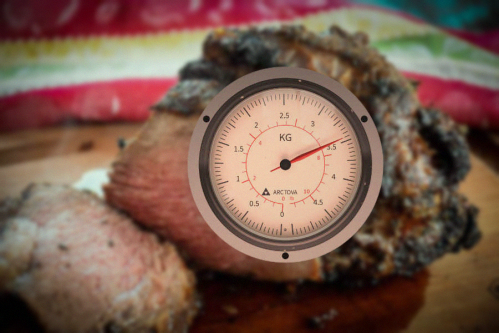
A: 3.45; kg
